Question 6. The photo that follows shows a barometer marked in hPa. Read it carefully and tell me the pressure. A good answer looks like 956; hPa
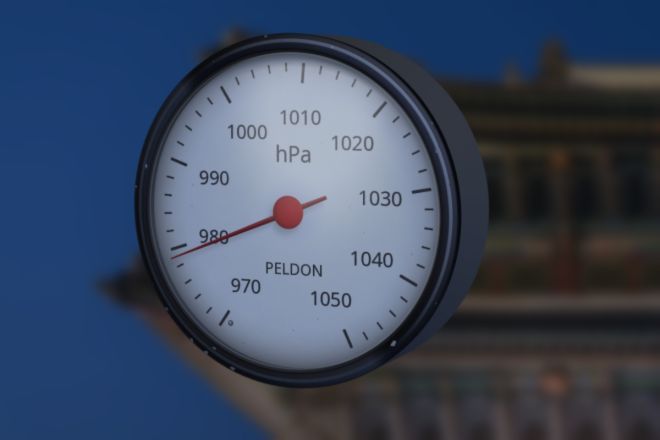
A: 979; hPa
